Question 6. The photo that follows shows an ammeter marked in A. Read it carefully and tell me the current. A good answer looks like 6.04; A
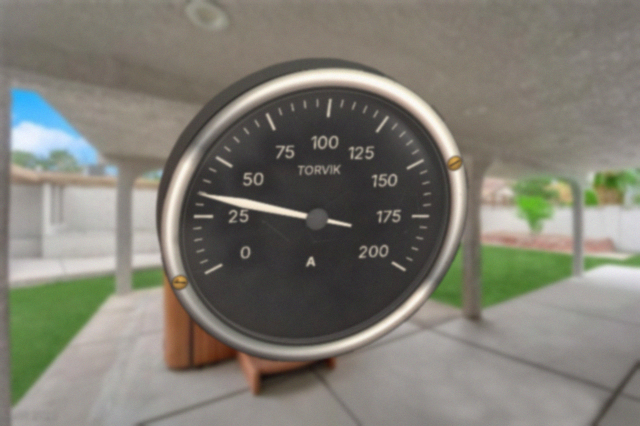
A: 35; A
